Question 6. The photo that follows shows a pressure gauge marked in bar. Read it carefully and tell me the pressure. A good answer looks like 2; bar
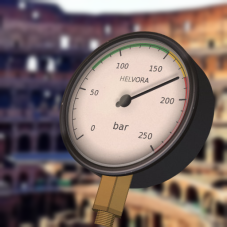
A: 180; bar
